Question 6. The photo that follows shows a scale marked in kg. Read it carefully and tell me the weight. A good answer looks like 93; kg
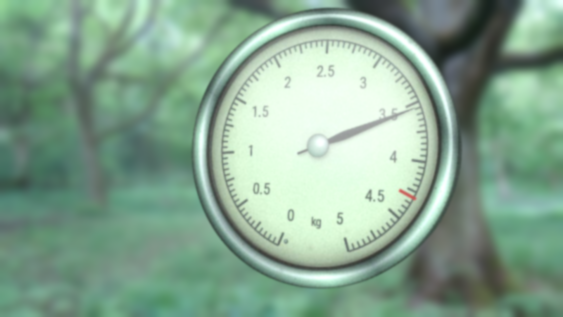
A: 3.55; kg
